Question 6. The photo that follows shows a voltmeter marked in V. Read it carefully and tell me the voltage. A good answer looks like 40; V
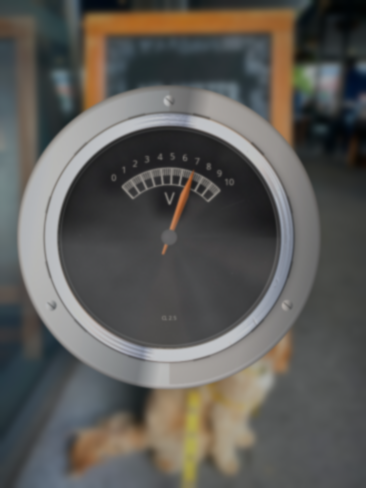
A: 7; V
